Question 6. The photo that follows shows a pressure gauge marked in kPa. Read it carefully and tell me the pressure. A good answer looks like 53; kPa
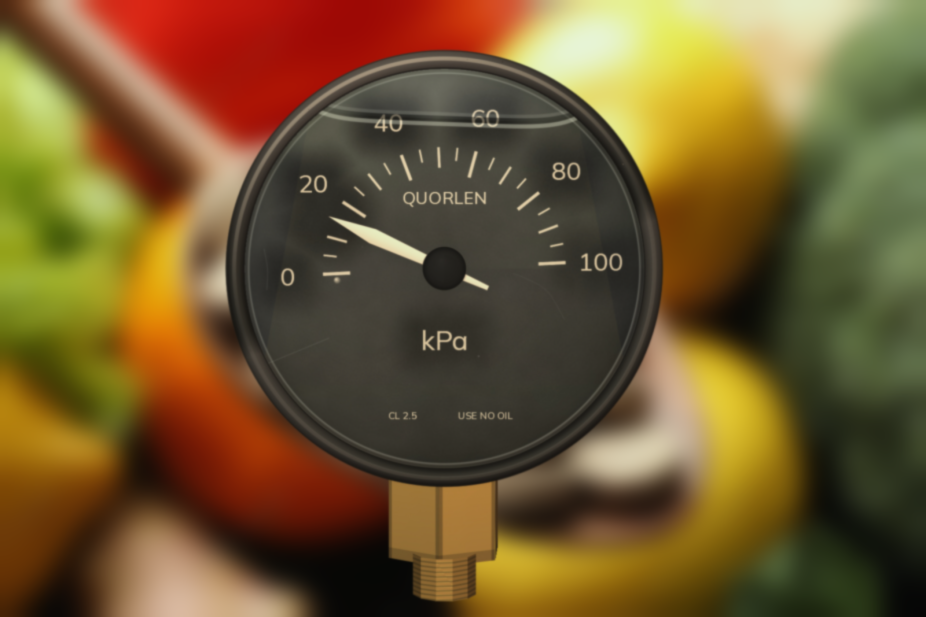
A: 15; kPa
